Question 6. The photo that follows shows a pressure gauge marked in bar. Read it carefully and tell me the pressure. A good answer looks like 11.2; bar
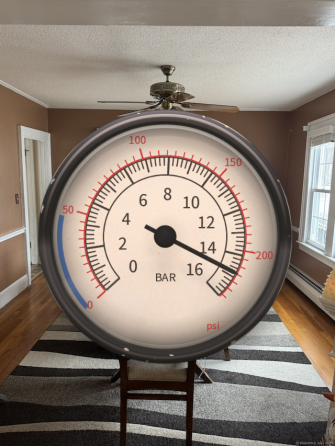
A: 14.8; bar
